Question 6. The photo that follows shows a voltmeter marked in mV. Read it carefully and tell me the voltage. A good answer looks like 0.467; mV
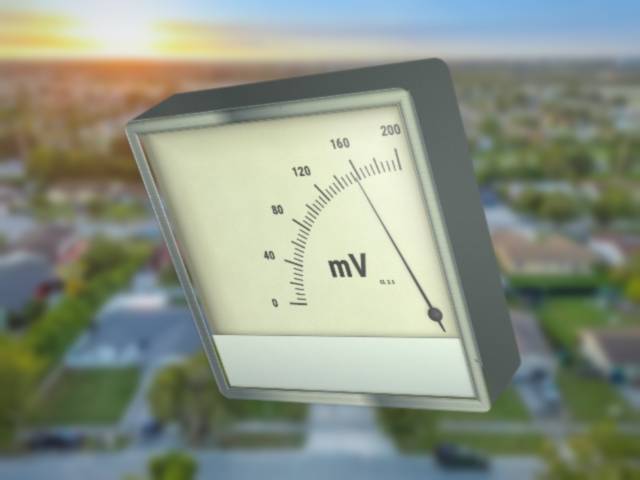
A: 160; mV
